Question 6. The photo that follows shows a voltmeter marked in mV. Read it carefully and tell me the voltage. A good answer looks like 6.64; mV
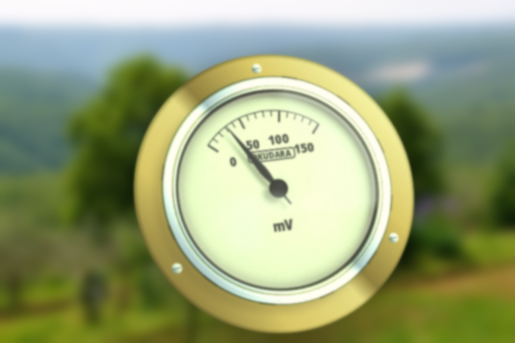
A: 30; mV
